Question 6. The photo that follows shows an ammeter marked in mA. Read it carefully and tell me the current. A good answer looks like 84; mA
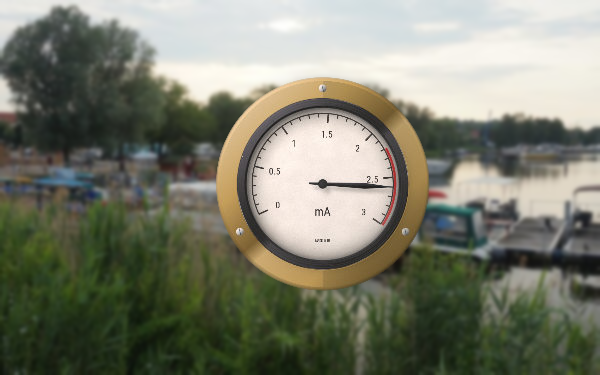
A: 2.6; mA
